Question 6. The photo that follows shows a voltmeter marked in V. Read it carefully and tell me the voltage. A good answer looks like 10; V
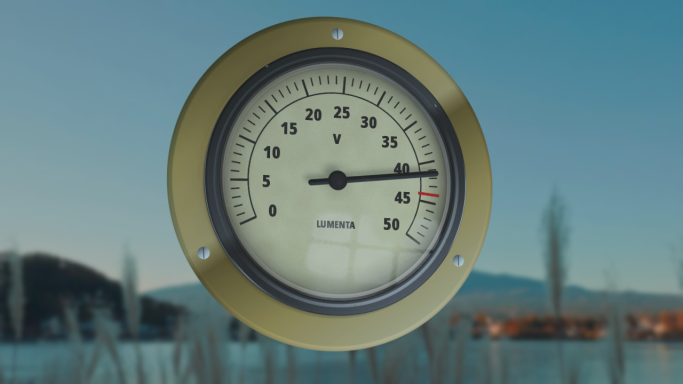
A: 41.5; V
